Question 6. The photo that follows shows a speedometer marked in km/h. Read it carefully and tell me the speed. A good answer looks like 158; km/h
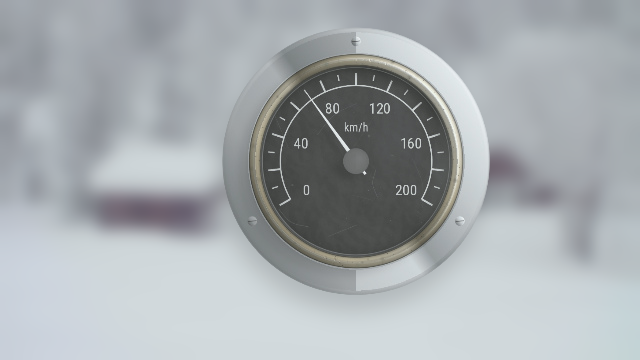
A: 70; km/h
